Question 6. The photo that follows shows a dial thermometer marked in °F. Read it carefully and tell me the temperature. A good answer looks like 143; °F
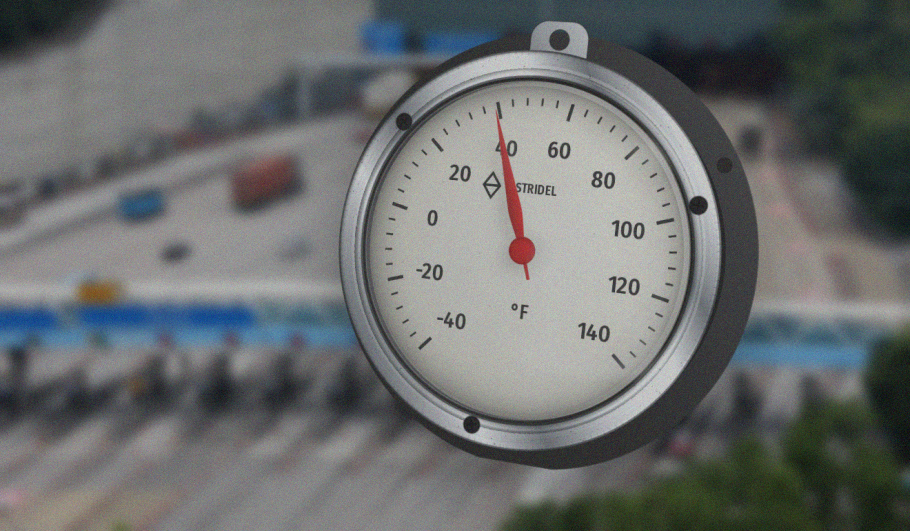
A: 40; °F
